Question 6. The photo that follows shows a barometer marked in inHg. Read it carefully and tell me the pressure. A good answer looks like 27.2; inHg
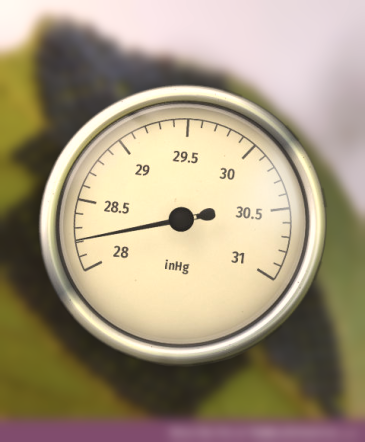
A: 28.2; inHg
